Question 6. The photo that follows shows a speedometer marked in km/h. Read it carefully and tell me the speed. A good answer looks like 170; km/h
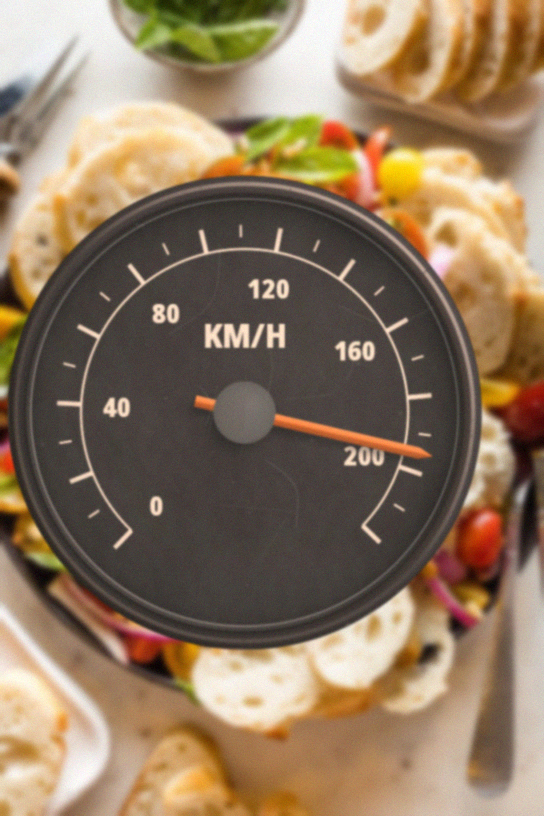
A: 195; km/h
